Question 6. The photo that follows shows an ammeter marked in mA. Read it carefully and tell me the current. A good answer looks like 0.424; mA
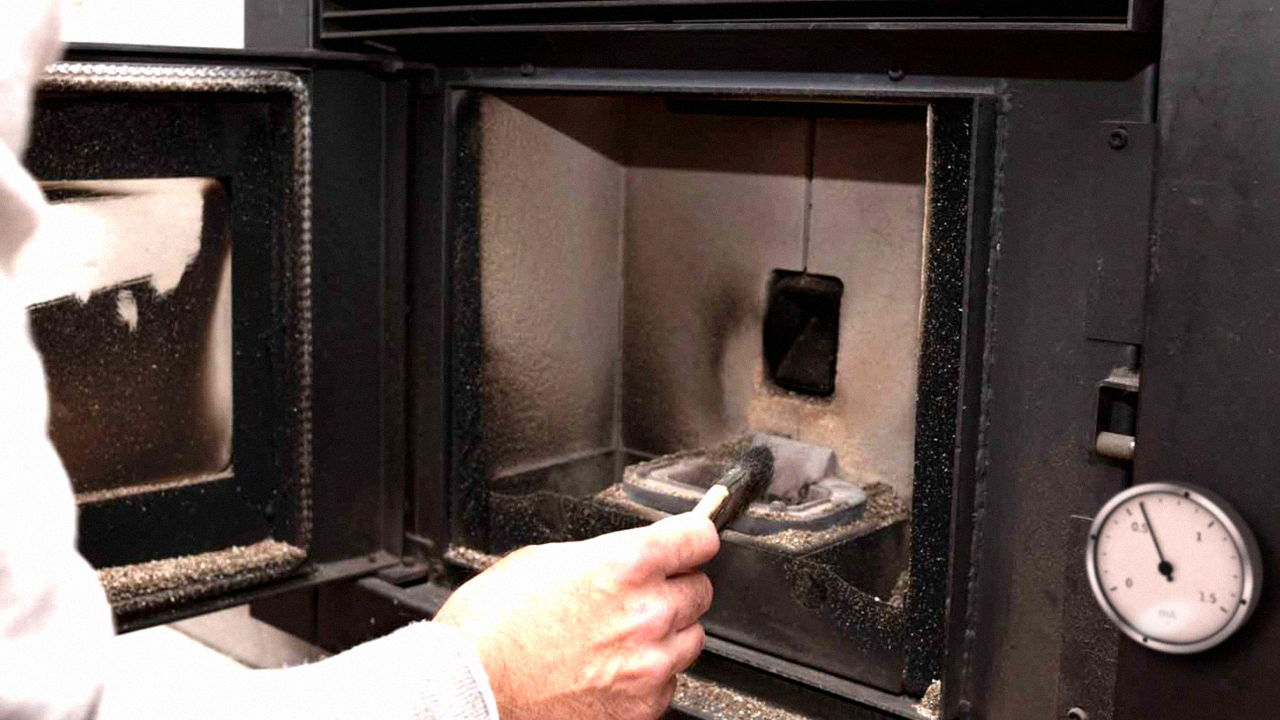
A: 0.6; mA
